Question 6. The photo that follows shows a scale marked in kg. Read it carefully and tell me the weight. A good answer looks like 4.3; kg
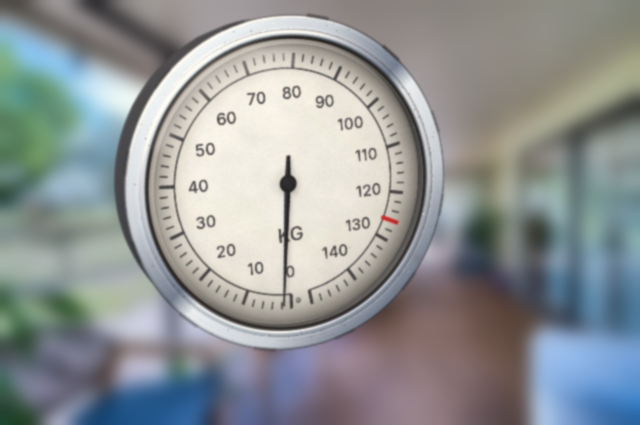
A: 2; kg
